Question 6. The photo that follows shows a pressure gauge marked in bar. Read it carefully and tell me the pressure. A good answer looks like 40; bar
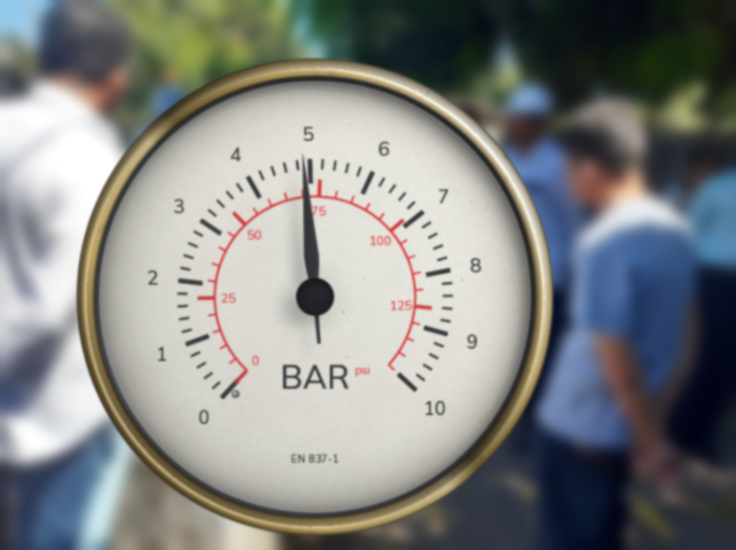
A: 4.9; bar
